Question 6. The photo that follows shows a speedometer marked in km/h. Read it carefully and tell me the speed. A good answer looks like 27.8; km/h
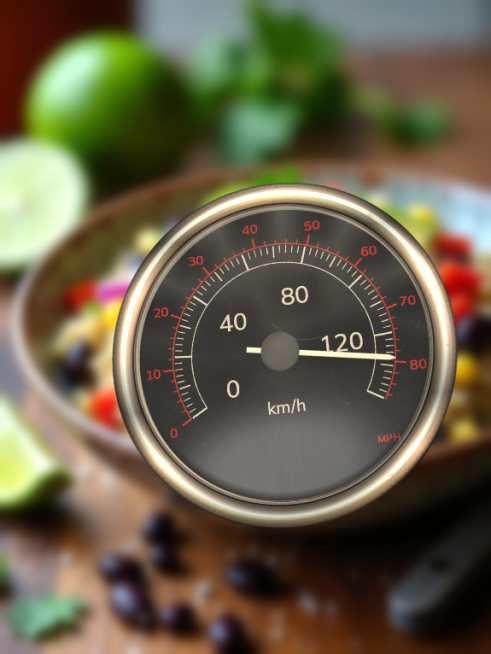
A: 128; km/h
